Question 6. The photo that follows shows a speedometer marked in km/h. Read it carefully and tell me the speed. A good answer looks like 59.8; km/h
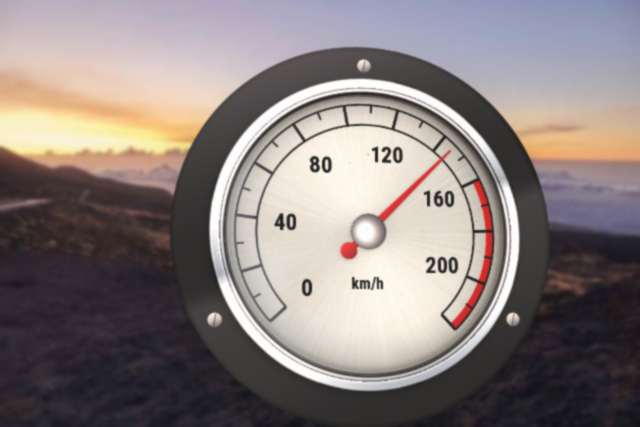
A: 145; km/h
